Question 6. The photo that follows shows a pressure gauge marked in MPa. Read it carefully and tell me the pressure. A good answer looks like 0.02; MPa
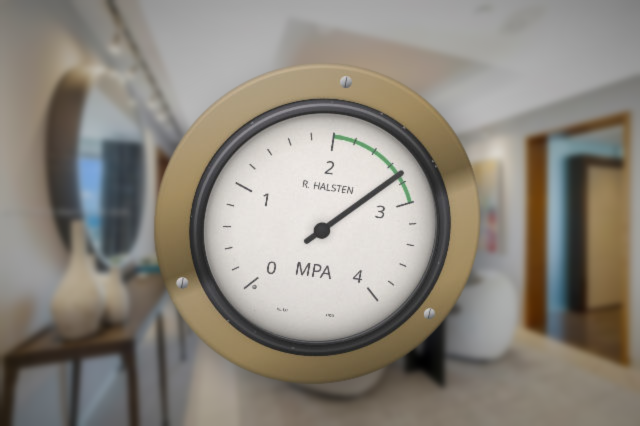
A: 2.7; MPa
